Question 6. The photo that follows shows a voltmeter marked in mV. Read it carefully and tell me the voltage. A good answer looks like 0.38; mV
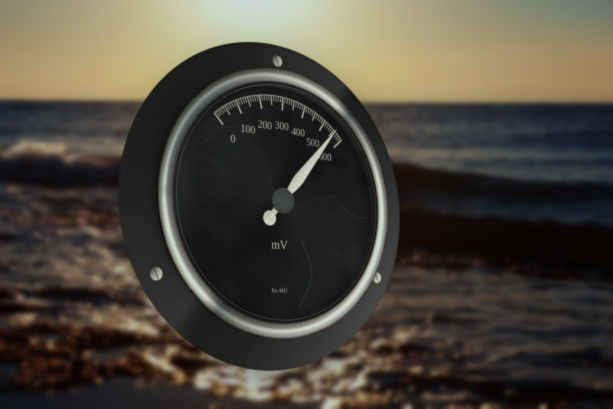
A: 550; mV
